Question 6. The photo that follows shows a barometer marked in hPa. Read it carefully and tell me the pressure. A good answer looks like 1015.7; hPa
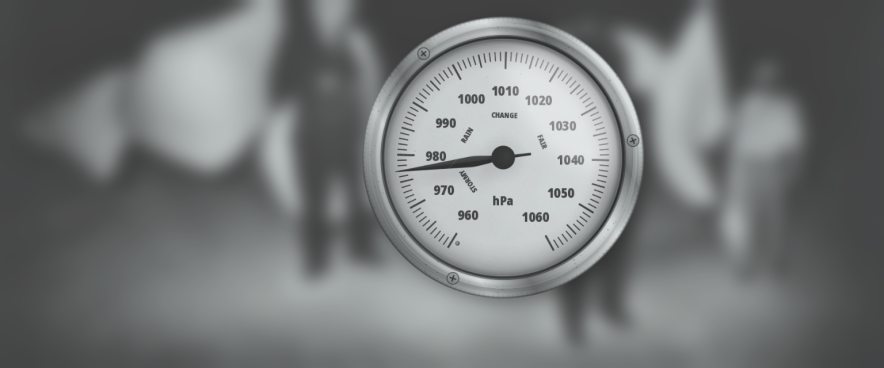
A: 977; hPa
